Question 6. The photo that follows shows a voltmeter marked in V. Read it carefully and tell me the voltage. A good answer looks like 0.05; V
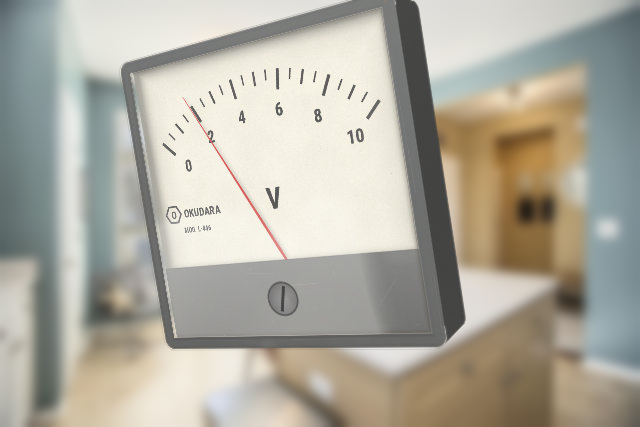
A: 2; V
